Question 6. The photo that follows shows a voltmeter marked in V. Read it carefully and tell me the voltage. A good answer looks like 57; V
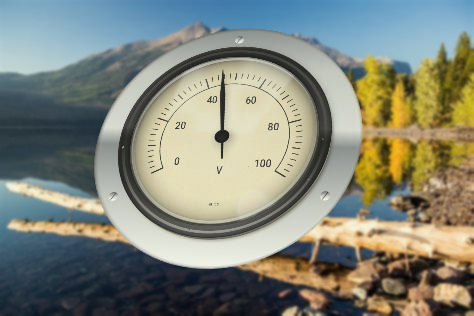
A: 46; V
